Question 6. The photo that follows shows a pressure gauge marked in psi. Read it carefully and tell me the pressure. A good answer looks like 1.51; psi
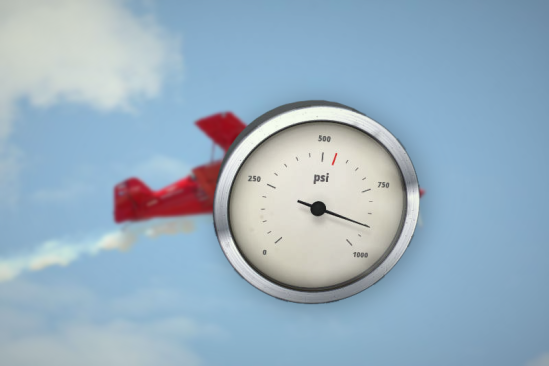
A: 900; psi
